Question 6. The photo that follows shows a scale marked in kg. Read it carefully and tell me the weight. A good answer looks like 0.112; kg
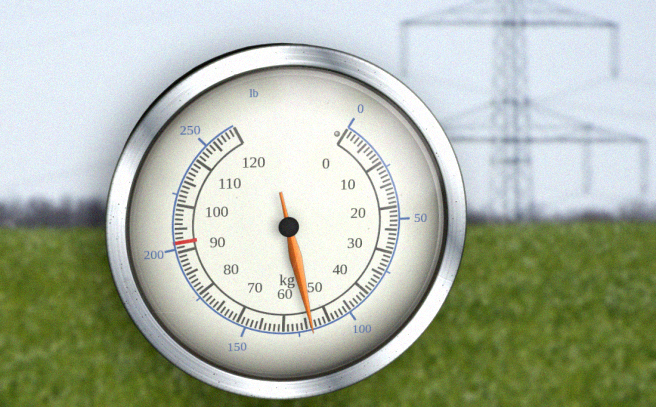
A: 54; kg
